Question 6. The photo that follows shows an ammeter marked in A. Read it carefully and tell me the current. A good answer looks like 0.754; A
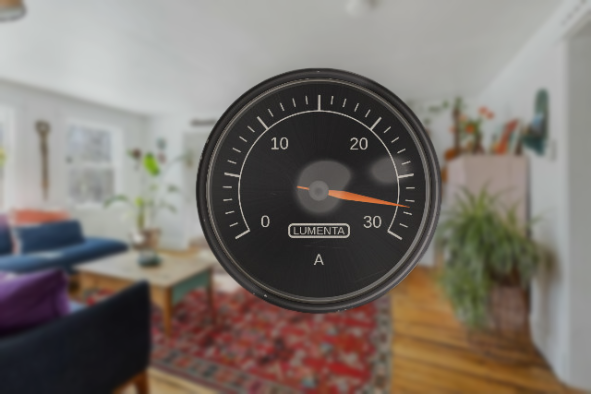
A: 27.5; A
